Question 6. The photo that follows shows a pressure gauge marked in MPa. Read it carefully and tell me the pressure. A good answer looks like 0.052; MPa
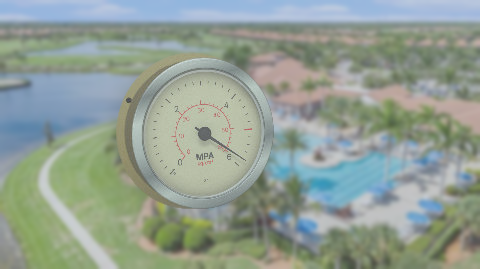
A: 5.8; MPa
